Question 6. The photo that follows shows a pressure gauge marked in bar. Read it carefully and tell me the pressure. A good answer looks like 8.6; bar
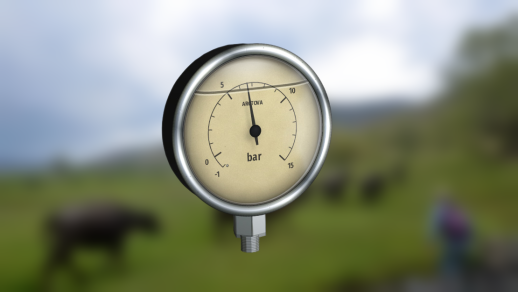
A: 6.5; bar
